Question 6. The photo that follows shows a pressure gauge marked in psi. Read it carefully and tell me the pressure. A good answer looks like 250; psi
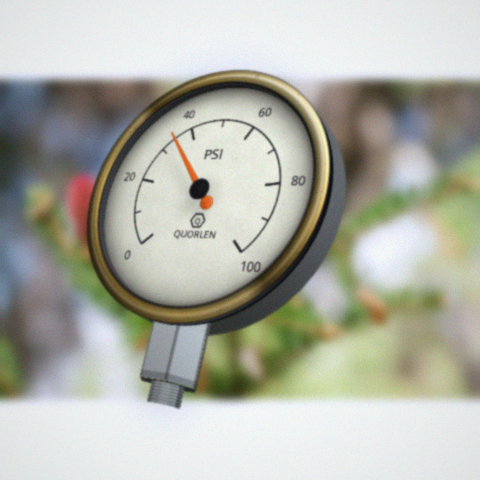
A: 35; psi
